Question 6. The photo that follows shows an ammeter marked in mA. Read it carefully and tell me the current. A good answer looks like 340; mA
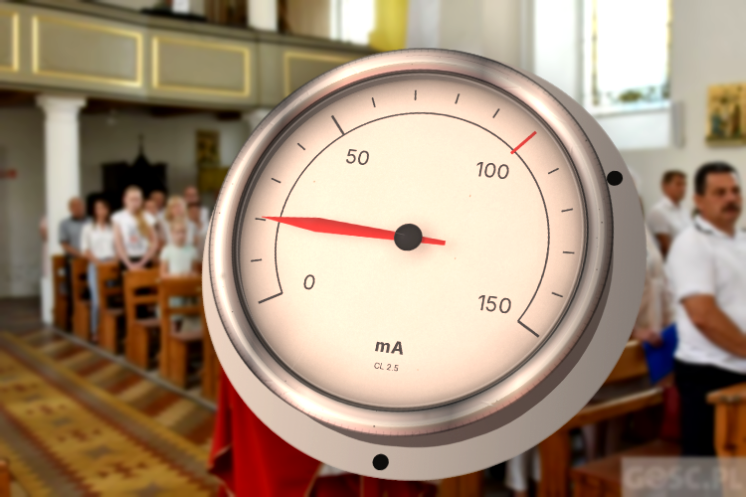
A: 20; mA
